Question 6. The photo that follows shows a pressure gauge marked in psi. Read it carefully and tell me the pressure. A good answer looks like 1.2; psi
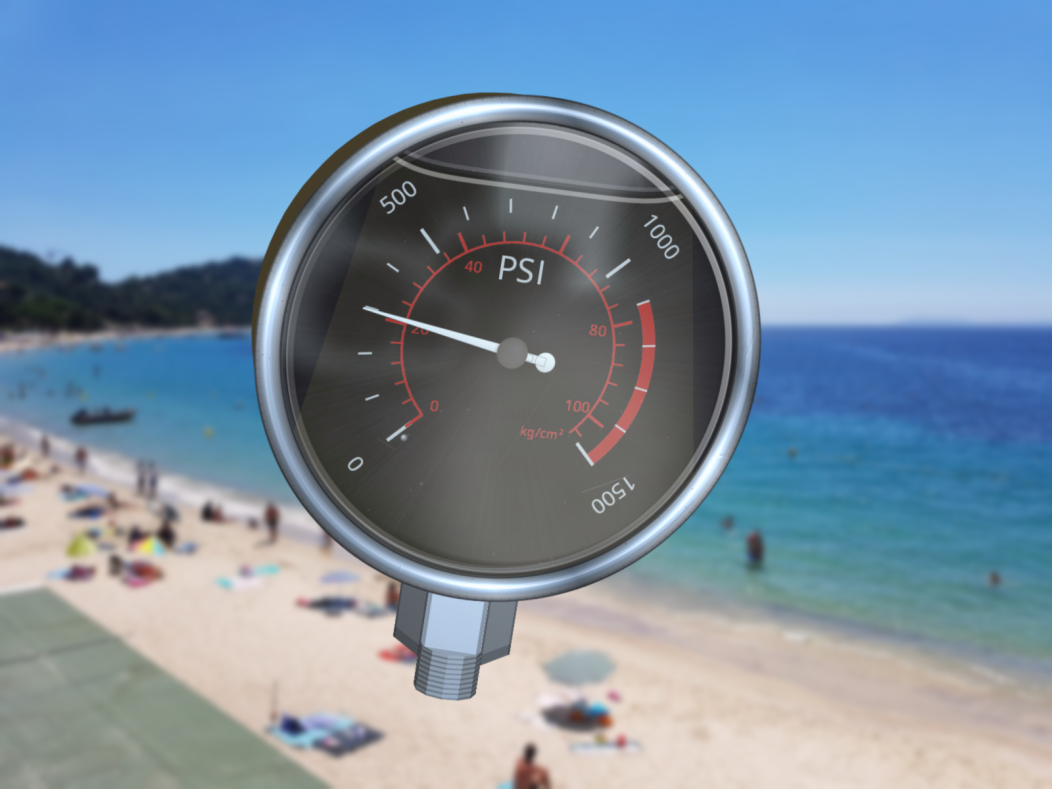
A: 300; psi
